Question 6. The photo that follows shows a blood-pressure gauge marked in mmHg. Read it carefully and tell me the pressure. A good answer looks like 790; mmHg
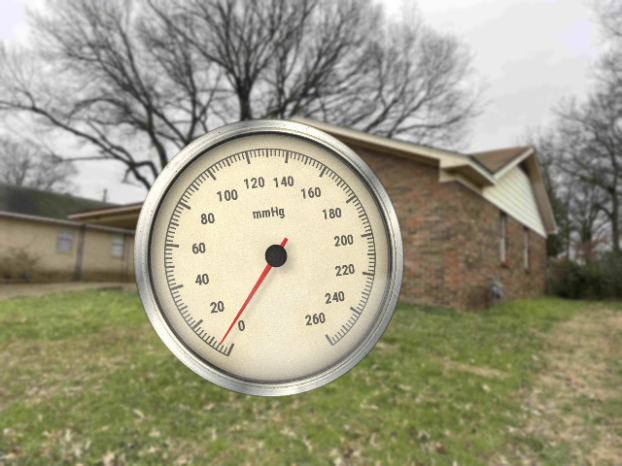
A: 6; mmHg
